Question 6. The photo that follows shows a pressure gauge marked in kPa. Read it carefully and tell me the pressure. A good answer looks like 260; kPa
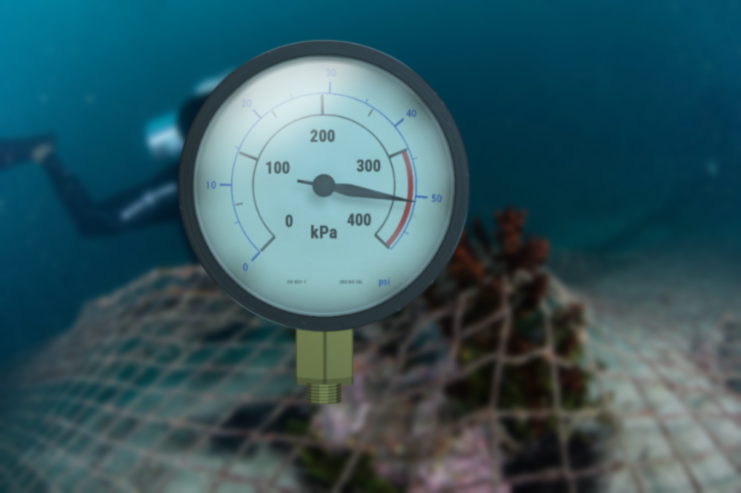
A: 350; kPa
